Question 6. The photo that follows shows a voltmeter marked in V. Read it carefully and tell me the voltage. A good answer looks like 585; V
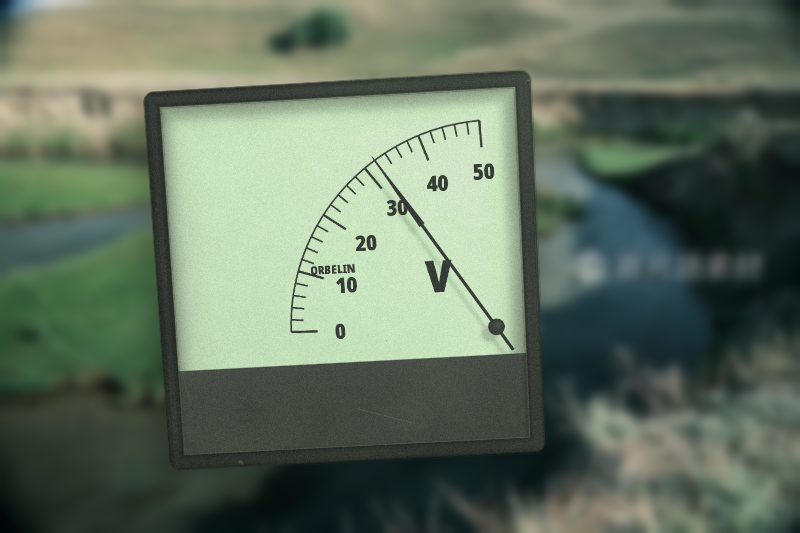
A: 32; V
